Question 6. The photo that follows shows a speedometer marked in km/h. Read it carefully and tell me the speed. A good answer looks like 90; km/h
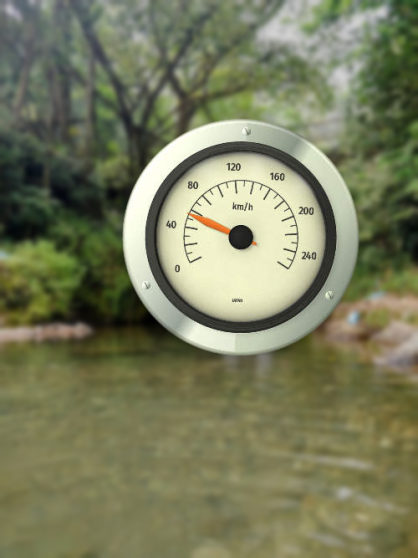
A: 55; km/h
